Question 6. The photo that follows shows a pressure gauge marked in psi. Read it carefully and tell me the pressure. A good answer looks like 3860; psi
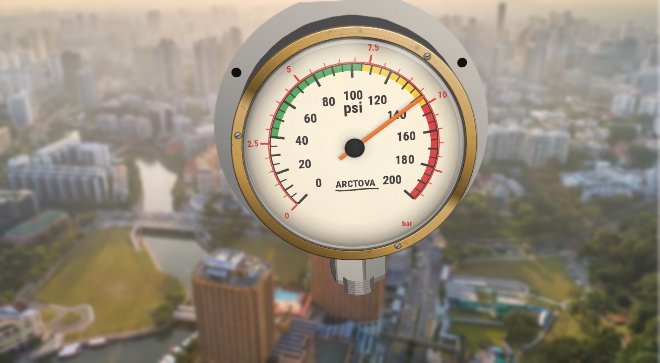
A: 140; psi
